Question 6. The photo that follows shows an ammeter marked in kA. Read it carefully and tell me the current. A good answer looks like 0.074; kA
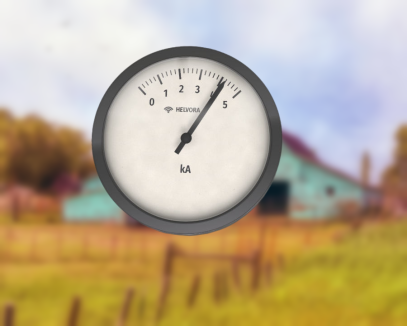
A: 4.2; kA
